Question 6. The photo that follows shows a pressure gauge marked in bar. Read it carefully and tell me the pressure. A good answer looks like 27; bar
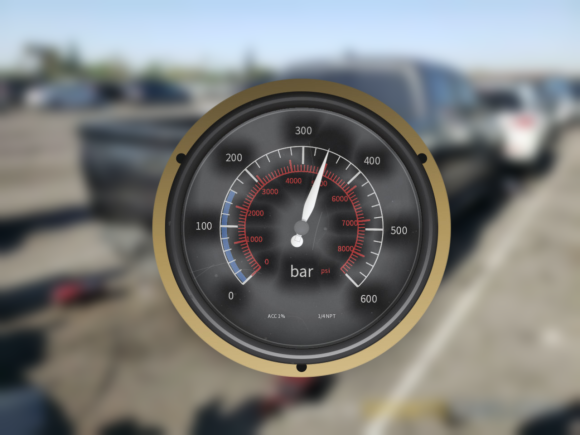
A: 340; bar
